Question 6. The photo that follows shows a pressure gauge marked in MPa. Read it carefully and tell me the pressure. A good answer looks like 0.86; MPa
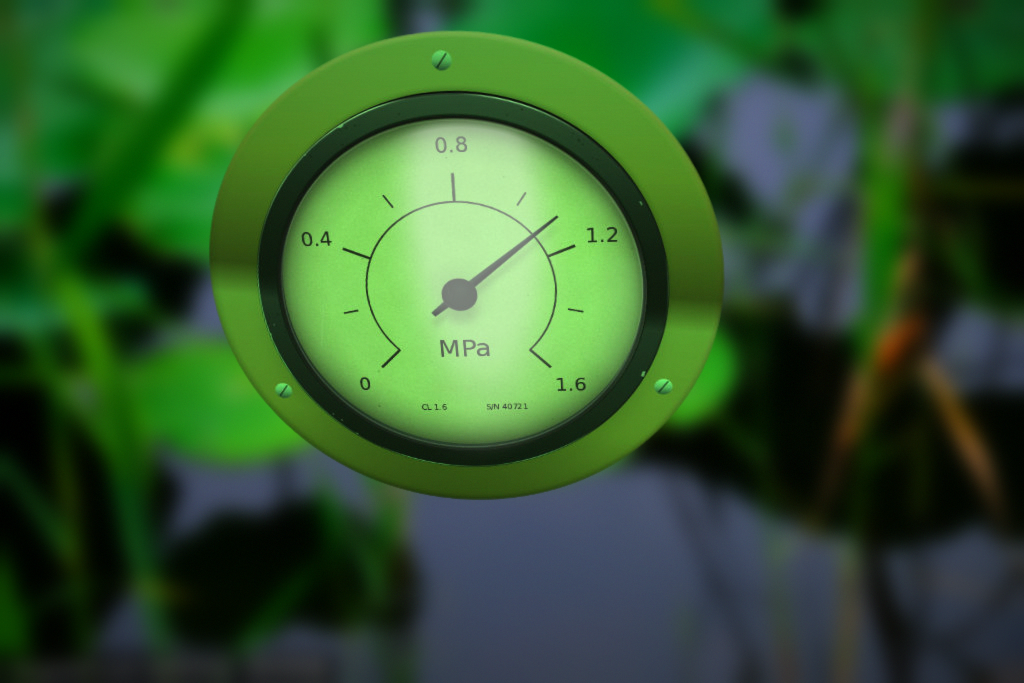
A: 1.1; MPa
